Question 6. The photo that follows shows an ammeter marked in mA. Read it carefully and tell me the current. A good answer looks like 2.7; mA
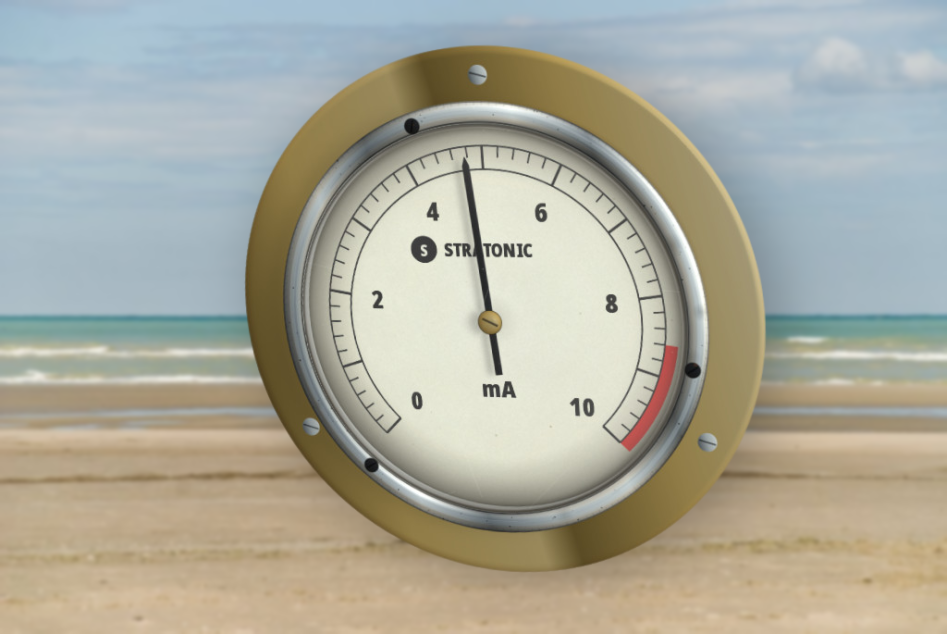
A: 4.8; mA
